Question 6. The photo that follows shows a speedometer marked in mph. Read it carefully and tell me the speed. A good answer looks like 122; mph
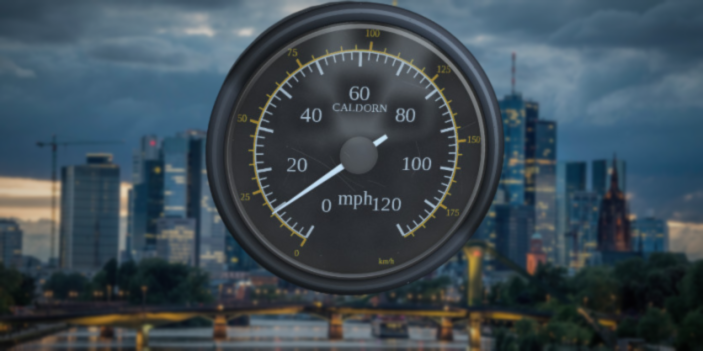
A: 10; mph
